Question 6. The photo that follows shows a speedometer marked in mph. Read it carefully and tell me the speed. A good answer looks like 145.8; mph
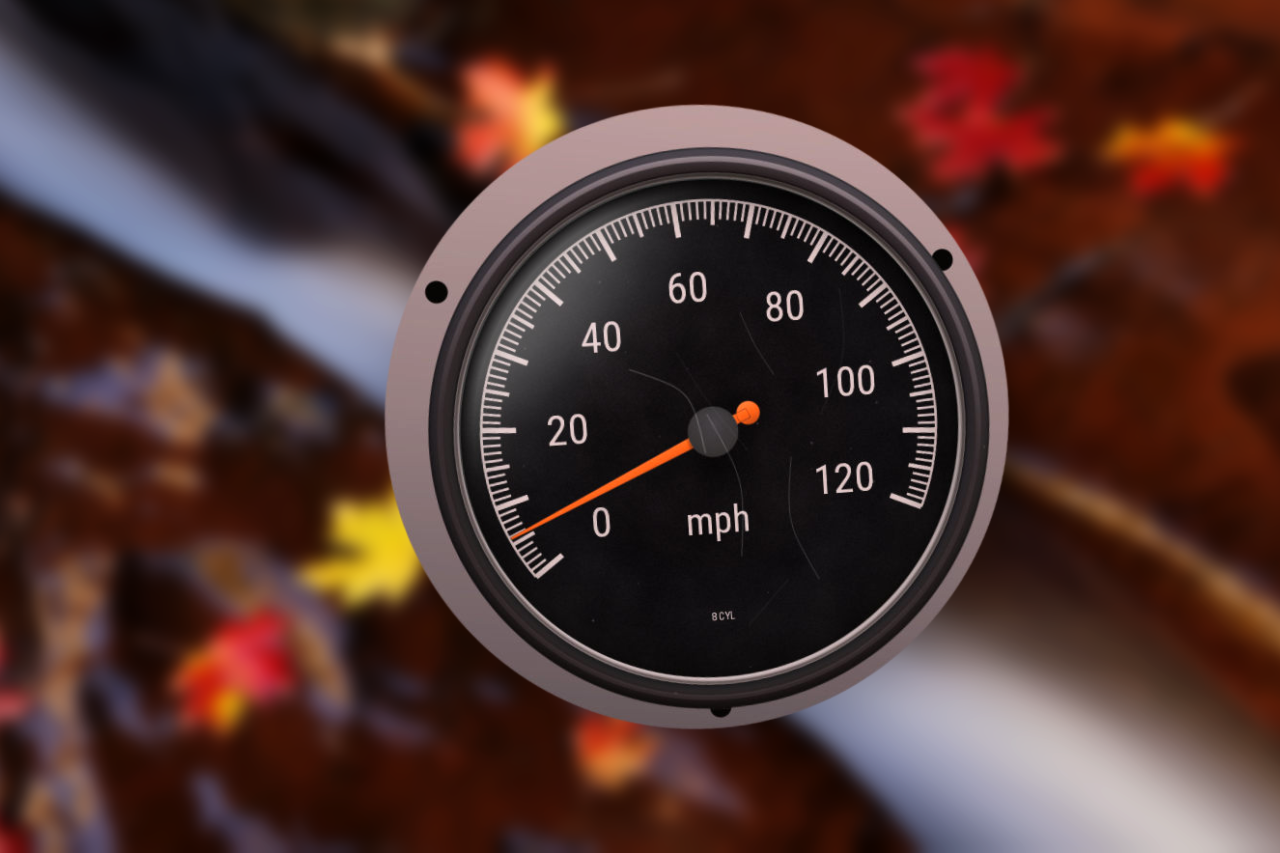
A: 6; mph
